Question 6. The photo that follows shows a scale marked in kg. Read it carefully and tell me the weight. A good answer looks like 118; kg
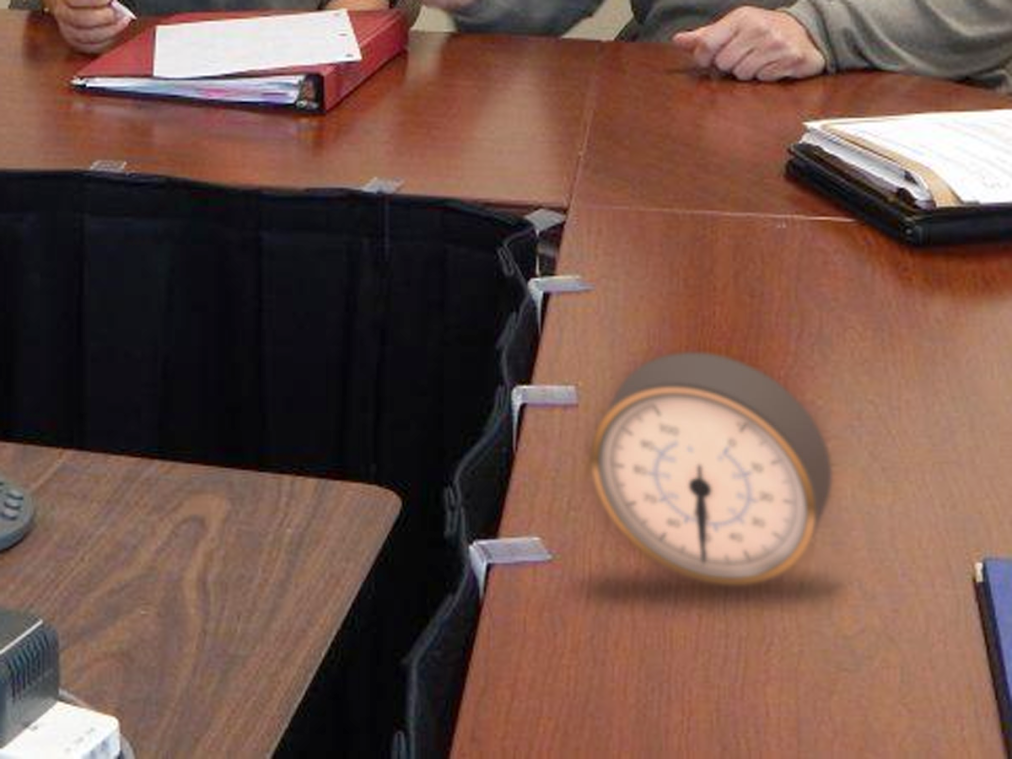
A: 50; kg
